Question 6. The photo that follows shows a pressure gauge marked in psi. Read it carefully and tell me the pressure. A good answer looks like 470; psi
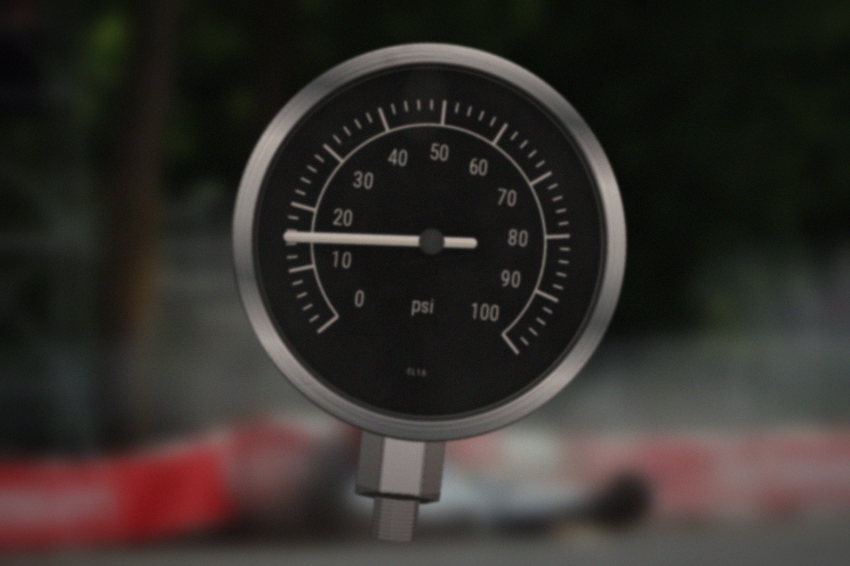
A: 15; psi
